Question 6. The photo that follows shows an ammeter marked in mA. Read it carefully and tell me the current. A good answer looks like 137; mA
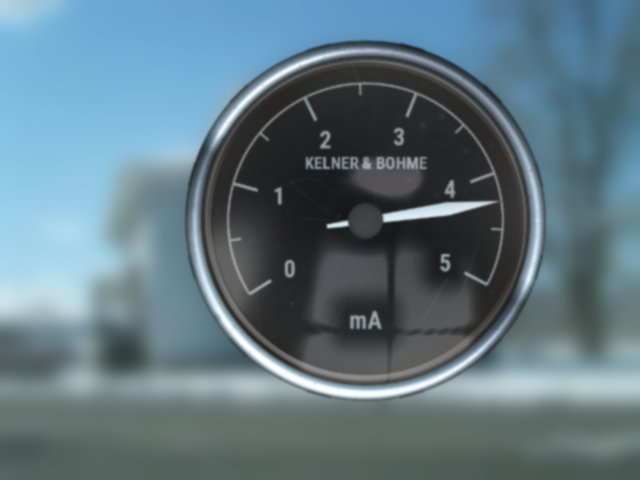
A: 4.25; mA
